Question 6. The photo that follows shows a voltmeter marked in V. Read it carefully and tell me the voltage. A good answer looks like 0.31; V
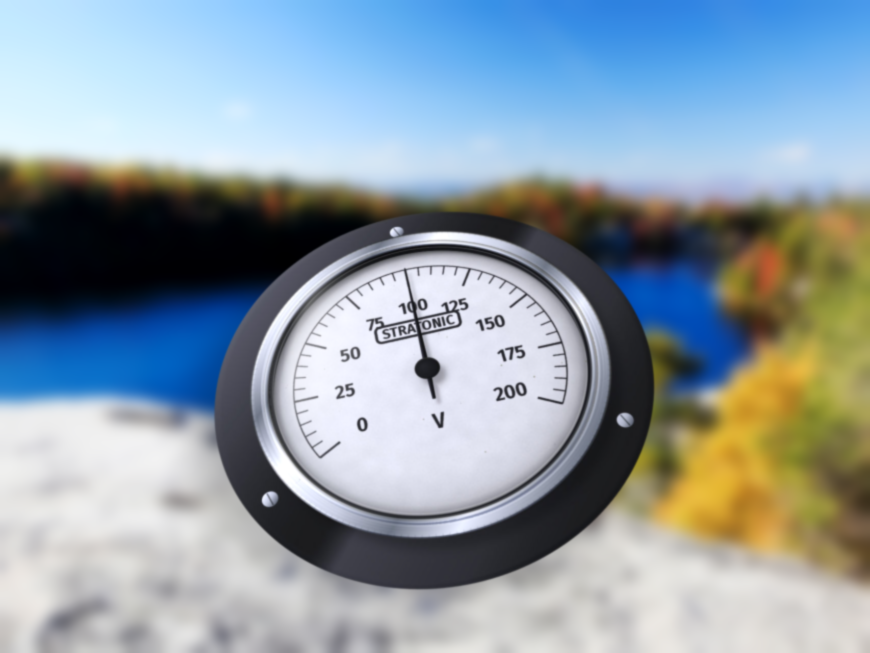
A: 100; V
